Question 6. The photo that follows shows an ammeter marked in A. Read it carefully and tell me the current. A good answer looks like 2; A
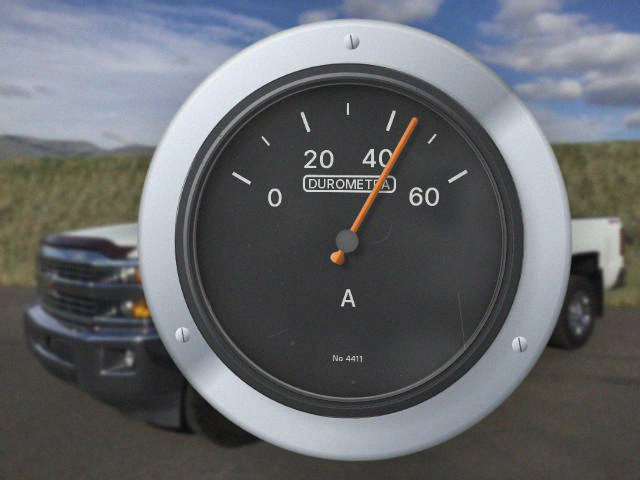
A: 45; A
